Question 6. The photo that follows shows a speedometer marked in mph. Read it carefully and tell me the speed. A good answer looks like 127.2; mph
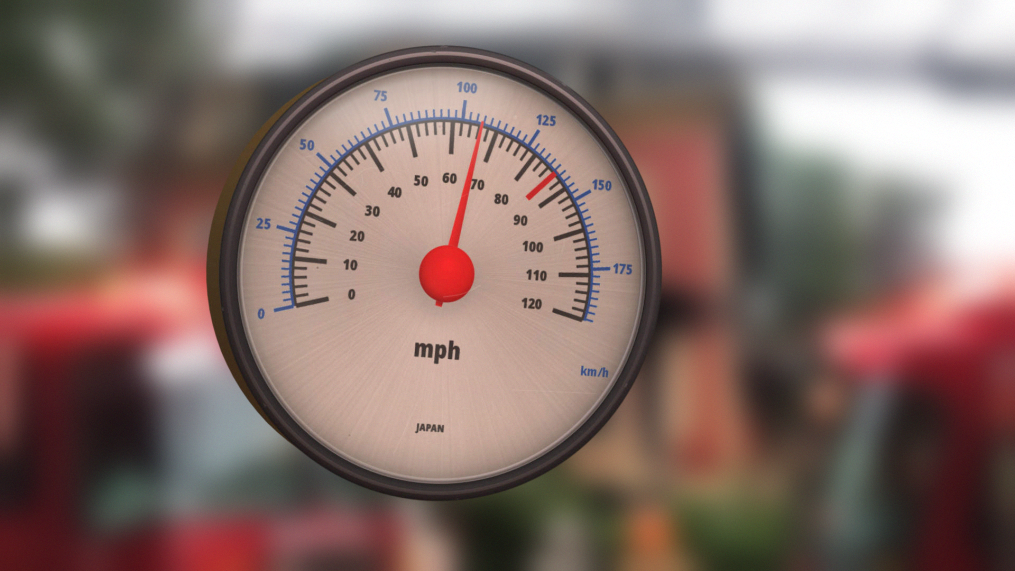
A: 66; mph
